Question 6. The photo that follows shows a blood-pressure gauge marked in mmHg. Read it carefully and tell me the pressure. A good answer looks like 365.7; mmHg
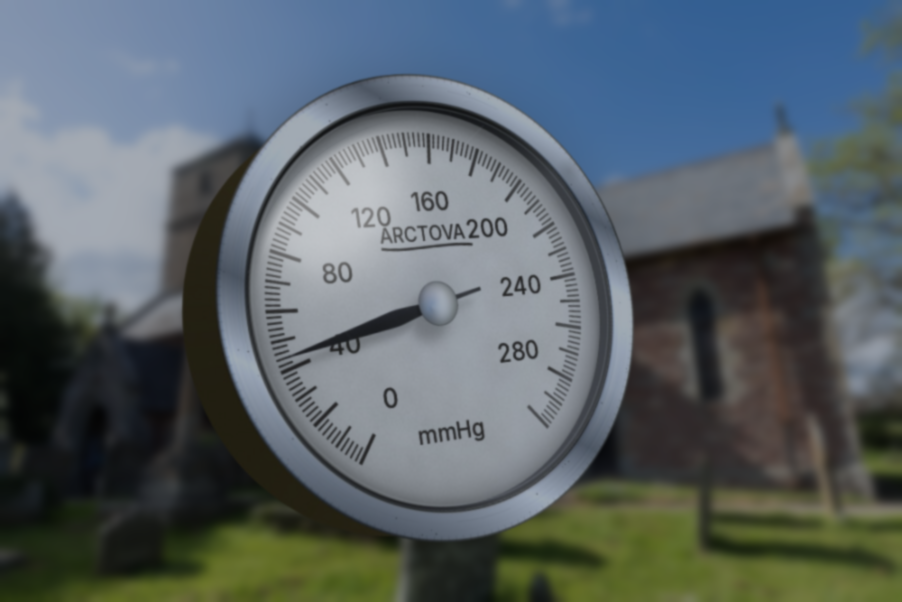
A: 44; mmHg
